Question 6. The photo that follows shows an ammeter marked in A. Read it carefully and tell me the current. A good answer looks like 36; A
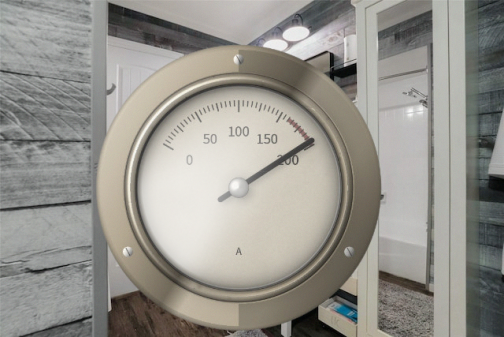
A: 195; A
